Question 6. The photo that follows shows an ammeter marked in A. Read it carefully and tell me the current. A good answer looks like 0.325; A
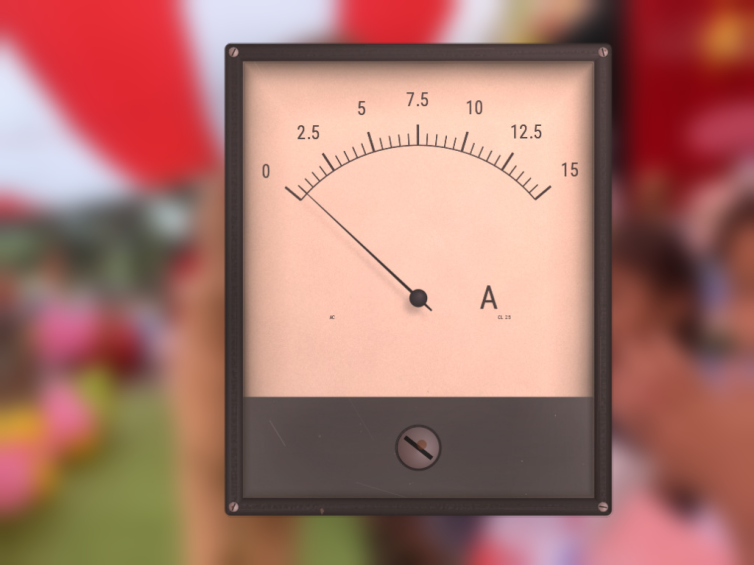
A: 0.5; A
